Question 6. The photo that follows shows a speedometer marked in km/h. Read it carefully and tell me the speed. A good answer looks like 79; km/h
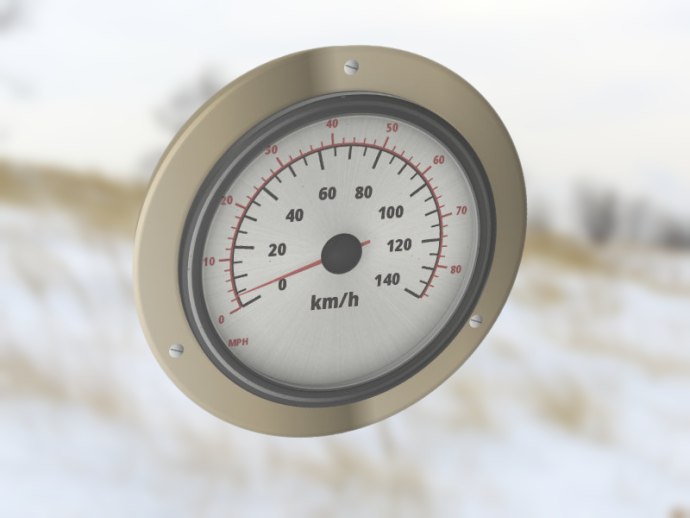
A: 5; km/h
